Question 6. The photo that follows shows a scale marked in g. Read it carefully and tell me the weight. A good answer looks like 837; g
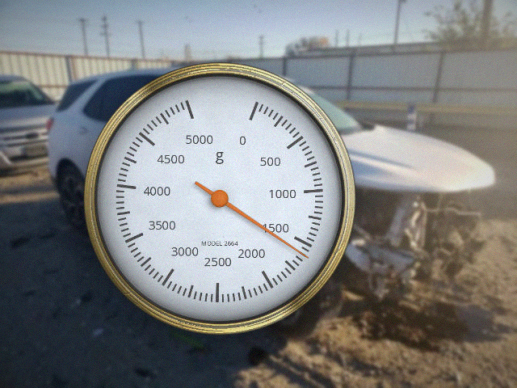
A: 1600; g
